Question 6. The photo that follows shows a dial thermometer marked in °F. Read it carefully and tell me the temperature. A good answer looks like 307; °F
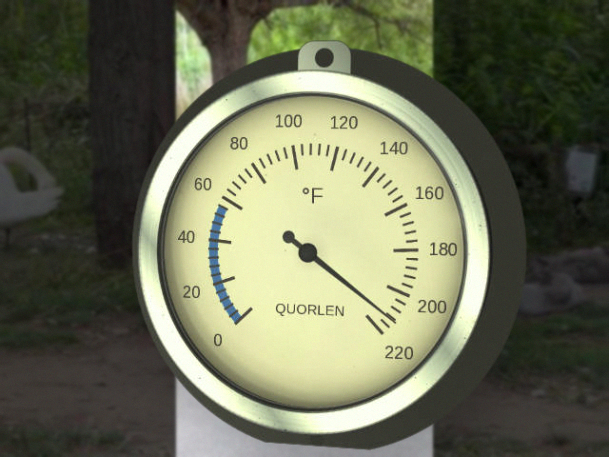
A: 212; °F
